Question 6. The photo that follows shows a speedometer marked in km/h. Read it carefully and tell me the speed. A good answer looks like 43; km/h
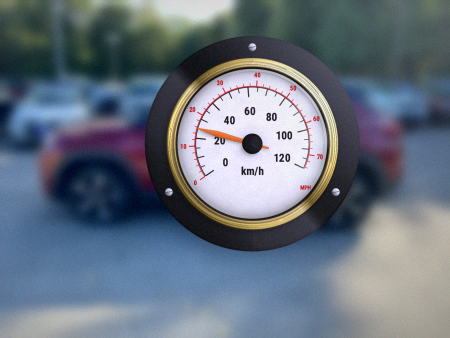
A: 25; km/h
